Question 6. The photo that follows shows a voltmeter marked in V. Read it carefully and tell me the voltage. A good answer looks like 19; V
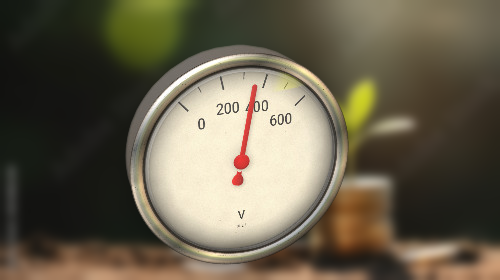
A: 350; V
